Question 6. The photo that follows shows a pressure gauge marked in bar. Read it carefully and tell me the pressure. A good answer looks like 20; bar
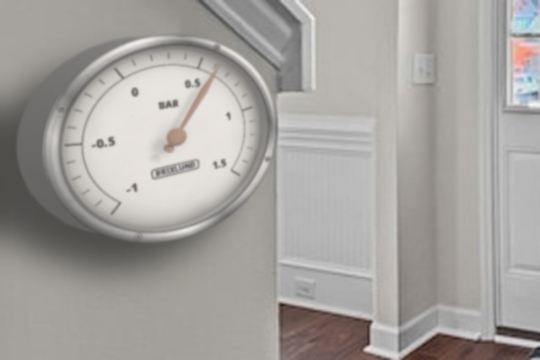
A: 0.6; bar
